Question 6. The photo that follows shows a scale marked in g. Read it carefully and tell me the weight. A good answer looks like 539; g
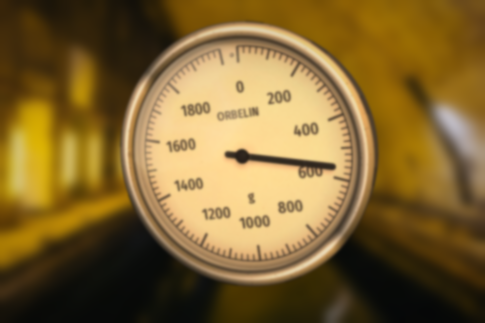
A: 560; g
